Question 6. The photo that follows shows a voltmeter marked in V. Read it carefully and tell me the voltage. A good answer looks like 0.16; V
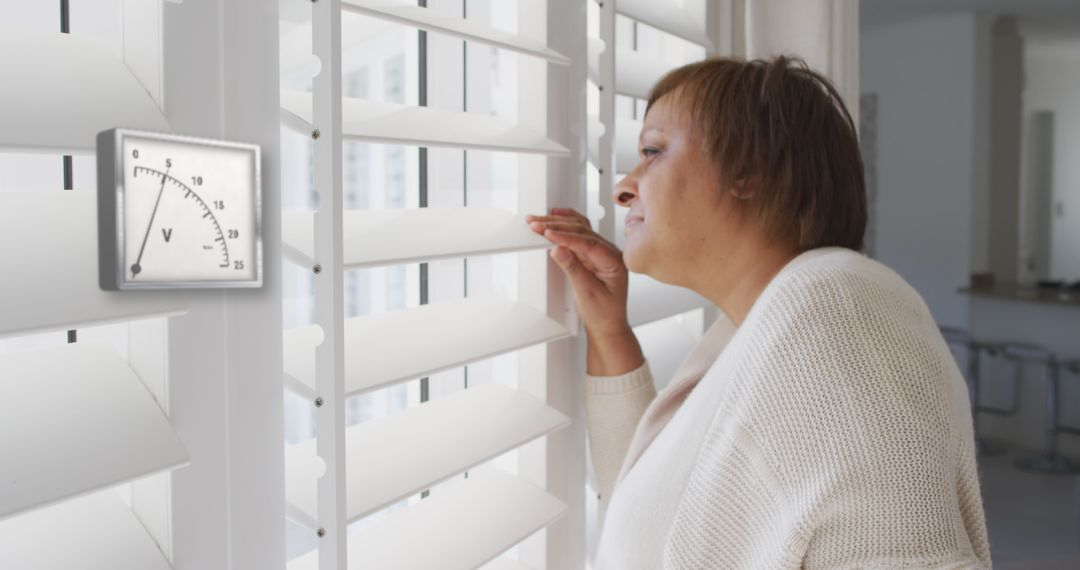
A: 5; V
